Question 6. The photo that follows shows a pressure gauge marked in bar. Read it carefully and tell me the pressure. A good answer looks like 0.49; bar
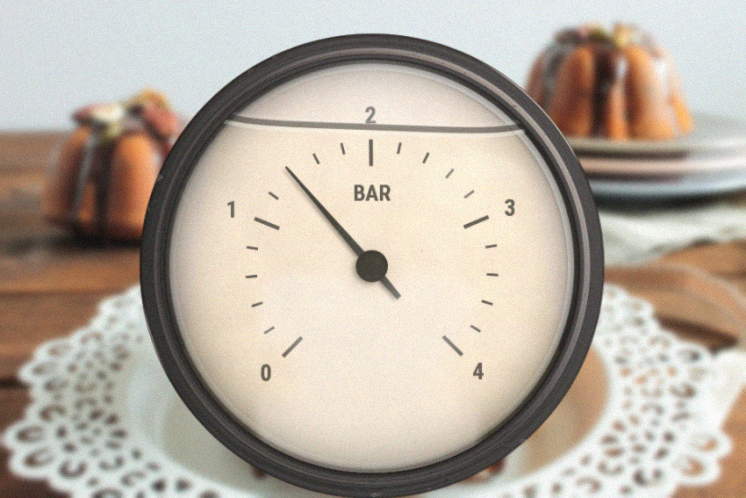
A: 1.4; bar
